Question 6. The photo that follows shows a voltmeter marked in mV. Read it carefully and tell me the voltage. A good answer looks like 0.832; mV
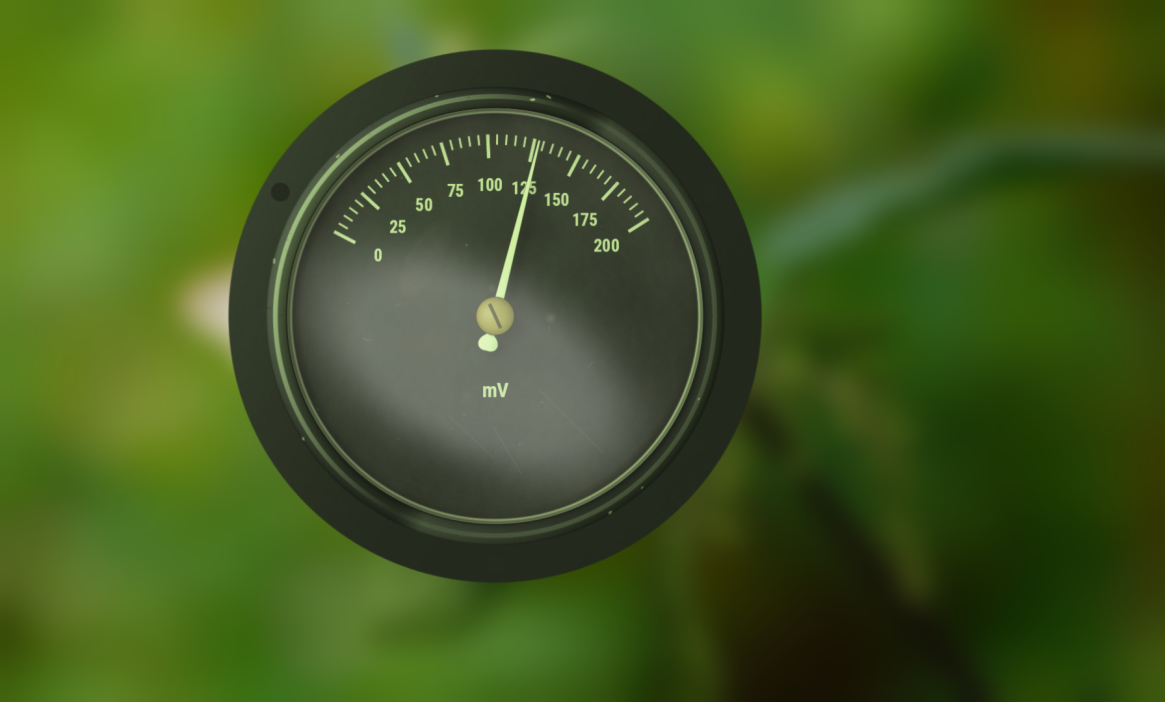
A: 127.5; mV
